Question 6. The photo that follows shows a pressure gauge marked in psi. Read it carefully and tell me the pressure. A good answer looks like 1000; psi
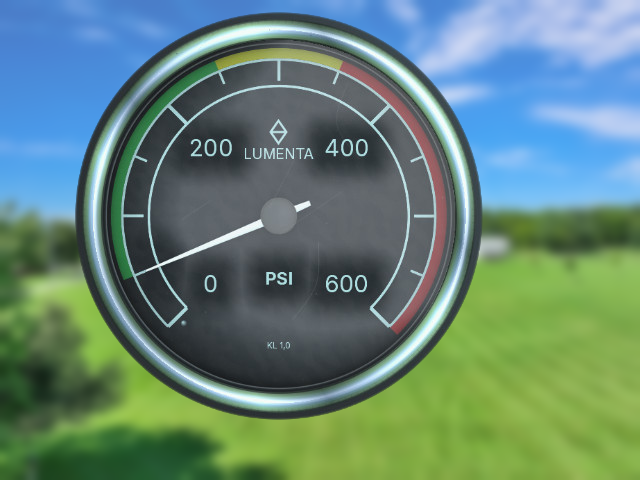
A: 50; psi
